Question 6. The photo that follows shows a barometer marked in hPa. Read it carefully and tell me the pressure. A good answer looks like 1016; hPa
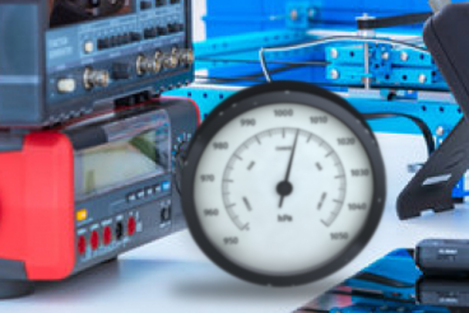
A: 1005; hPa
